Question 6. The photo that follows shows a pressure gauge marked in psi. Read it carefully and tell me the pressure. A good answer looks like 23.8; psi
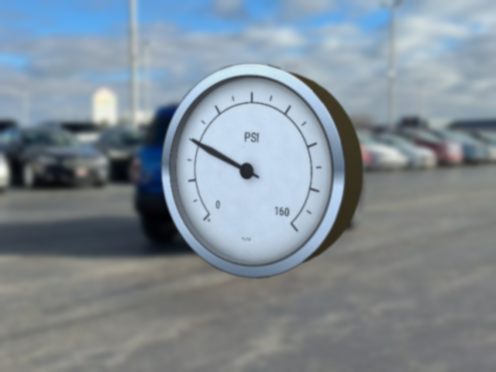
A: 40; psi
